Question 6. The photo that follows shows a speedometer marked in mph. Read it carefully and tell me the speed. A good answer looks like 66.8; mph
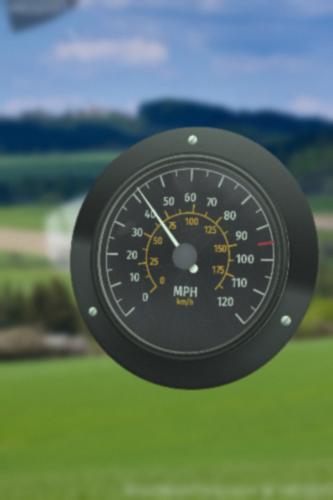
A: 42.5; mph
